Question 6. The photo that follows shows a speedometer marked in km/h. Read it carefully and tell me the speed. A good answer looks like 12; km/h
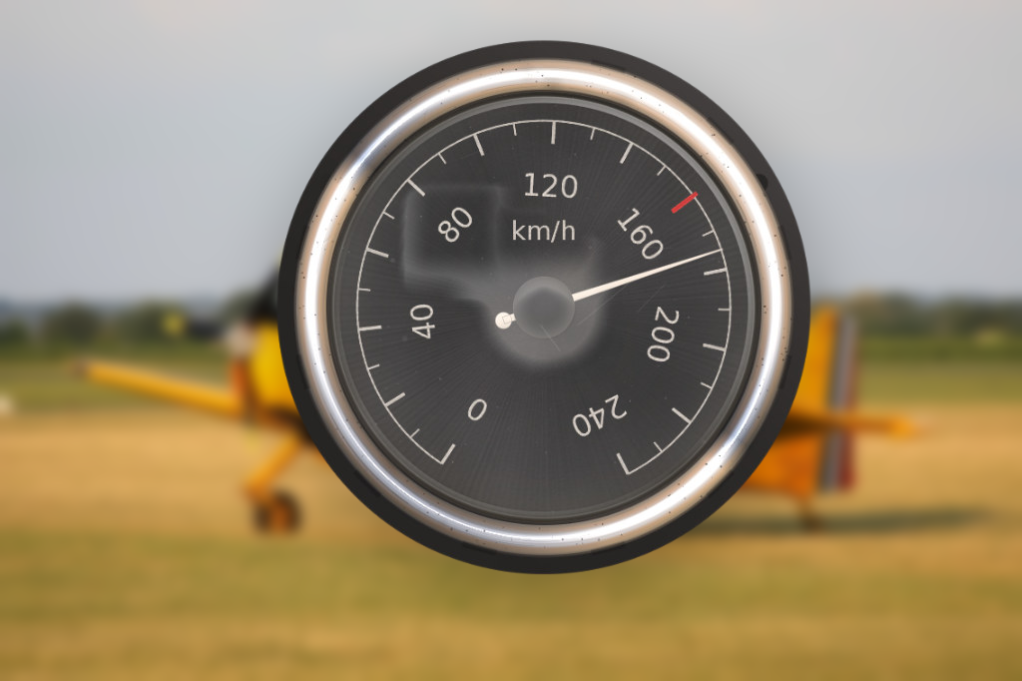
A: 175; km/h
